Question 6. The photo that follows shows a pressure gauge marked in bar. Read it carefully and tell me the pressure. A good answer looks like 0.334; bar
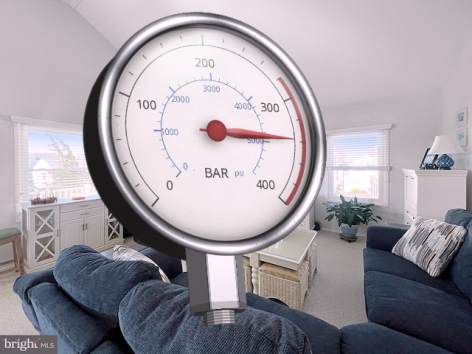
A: 340; bar
